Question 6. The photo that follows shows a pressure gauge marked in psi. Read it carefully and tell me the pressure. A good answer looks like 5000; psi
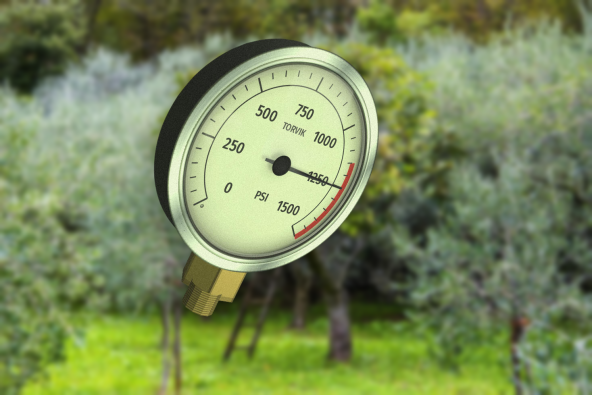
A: 1250; psi
